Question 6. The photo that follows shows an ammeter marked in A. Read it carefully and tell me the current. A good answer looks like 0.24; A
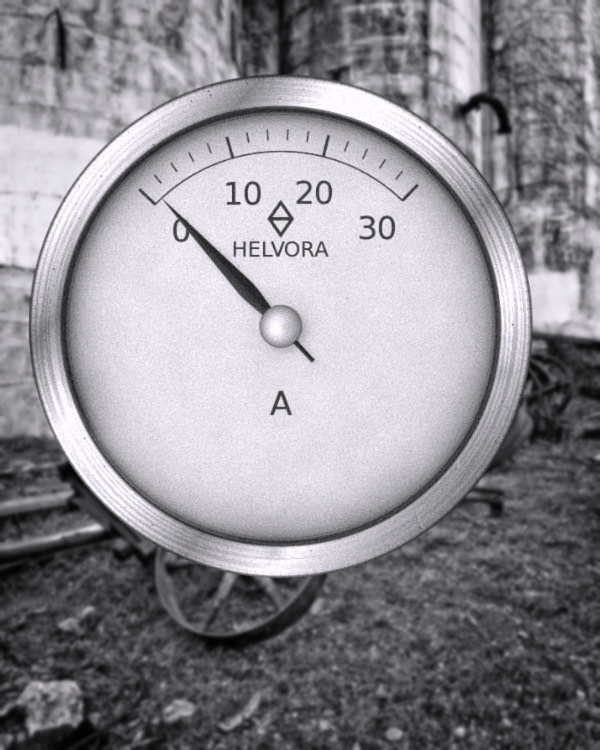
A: 1; A
